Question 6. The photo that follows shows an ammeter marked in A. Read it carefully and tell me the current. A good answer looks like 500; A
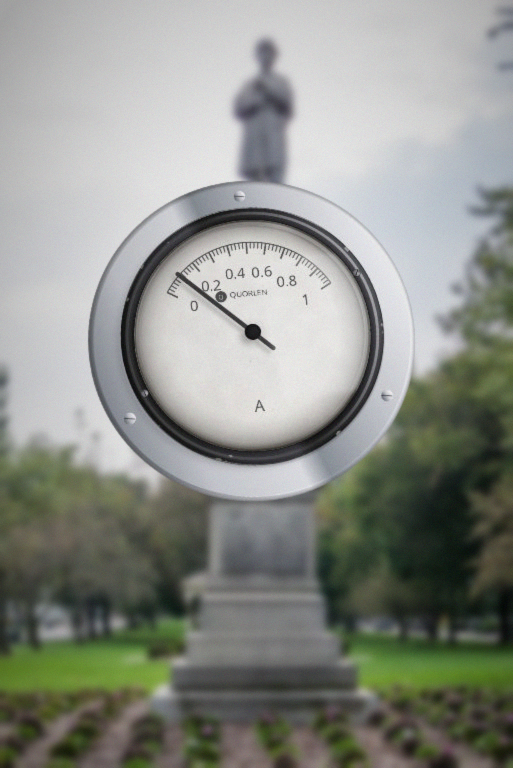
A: 0.1; A
